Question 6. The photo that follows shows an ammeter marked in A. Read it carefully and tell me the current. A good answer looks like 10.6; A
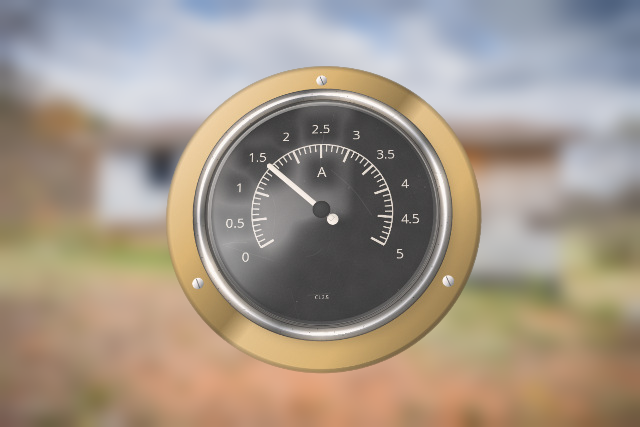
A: 1.5; A
